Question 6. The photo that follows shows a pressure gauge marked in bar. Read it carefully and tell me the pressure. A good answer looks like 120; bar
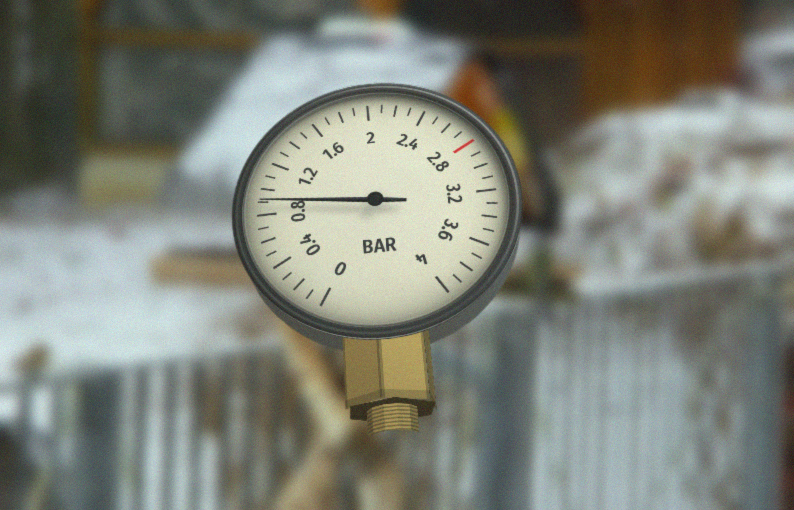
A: 0.9; bar
